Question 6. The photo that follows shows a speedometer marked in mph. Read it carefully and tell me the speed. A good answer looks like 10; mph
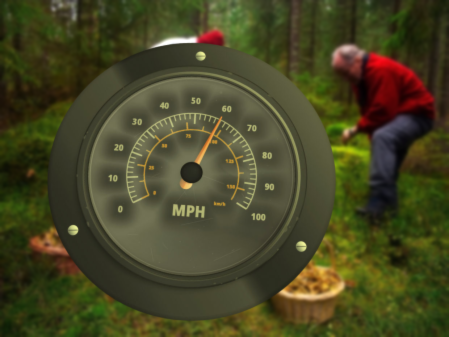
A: 60; mph
